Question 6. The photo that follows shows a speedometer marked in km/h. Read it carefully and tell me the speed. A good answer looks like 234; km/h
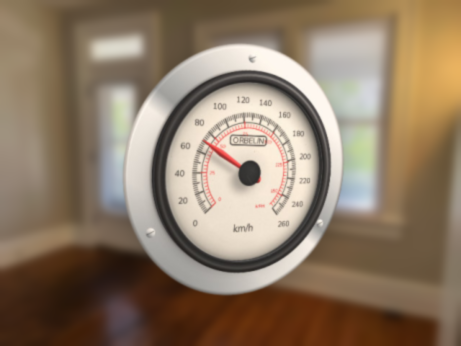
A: 70; km/h
